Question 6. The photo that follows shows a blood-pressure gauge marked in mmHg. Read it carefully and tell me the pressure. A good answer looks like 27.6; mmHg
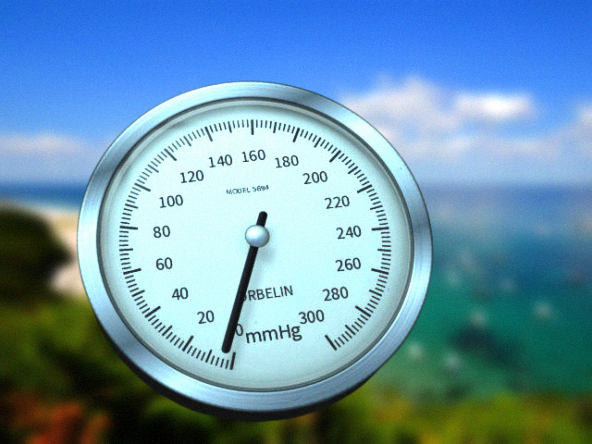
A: 4; mmHg
